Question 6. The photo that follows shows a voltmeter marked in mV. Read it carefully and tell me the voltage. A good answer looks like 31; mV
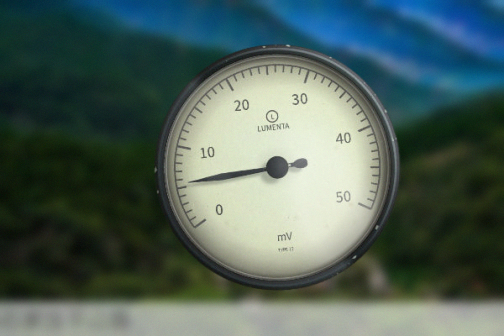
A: 5.5; mV
